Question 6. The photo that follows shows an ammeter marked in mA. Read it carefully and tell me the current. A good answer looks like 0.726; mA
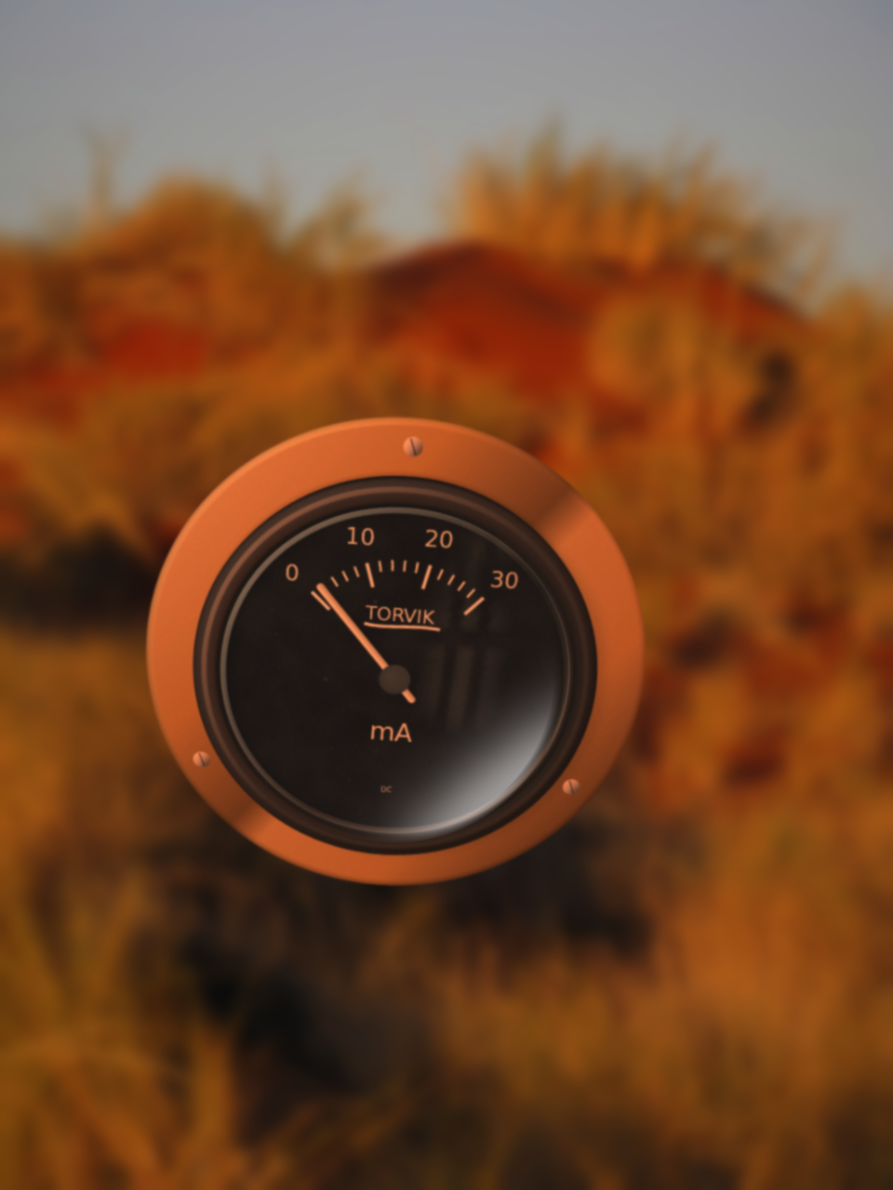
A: 2; mA
